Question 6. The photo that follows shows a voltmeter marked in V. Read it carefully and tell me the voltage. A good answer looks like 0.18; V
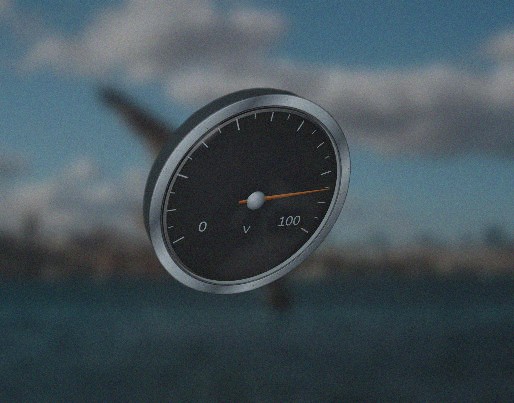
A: 85; V
